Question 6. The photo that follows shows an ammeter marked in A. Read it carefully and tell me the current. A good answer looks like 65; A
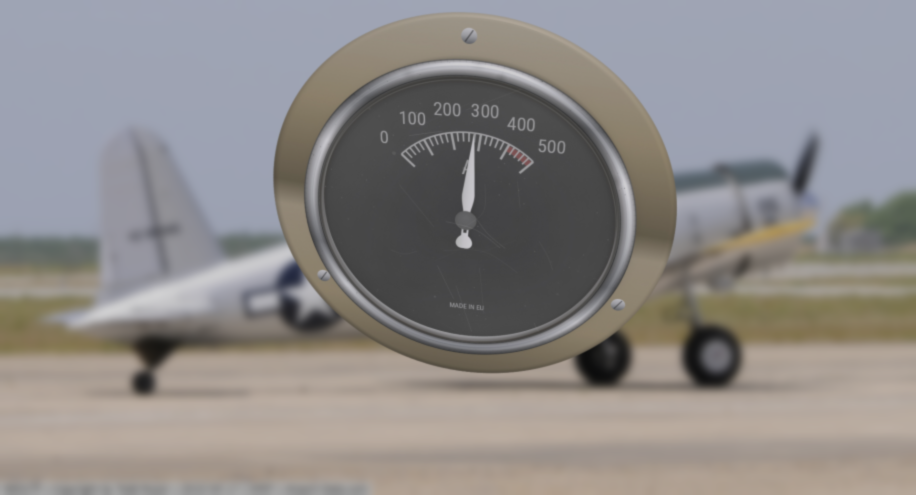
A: 280; A
